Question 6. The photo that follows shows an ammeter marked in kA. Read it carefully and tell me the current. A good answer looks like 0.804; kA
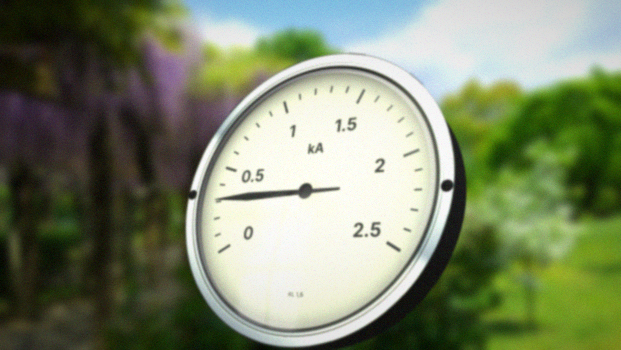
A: 0.3; kA
